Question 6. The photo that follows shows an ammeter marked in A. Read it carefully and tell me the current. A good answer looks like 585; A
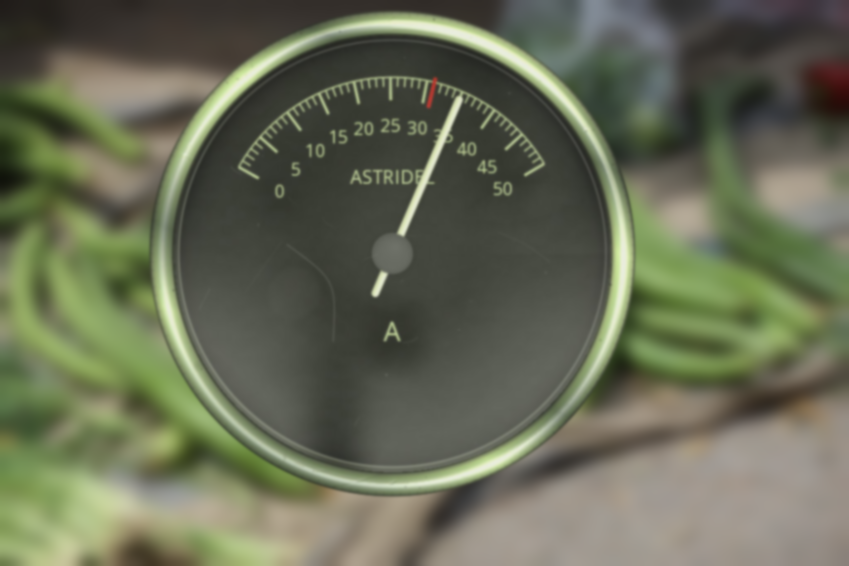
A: 35; A
